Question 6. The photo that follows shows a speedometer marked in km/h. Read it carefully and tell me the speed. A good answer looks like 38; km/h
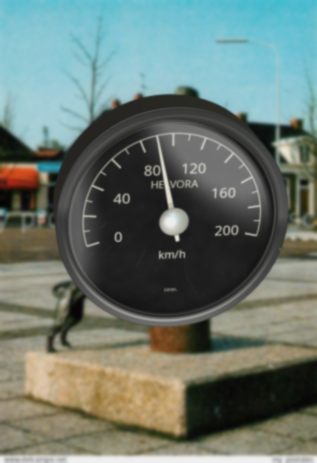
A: 90; km/h
